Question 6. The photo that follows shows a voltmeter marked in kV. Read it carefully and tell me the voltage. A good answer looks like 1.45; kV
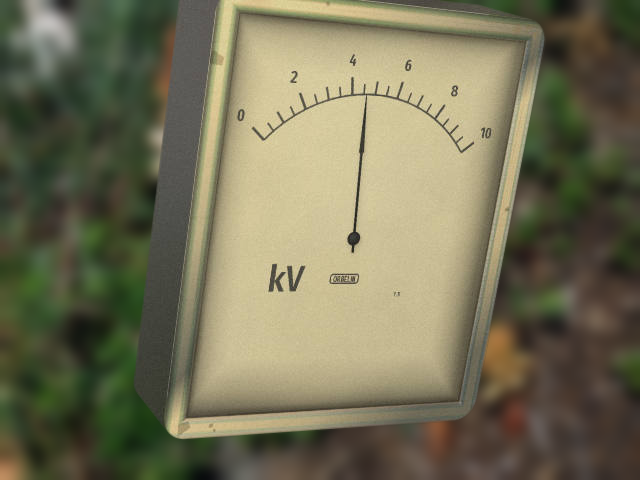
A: 4.5; kV
